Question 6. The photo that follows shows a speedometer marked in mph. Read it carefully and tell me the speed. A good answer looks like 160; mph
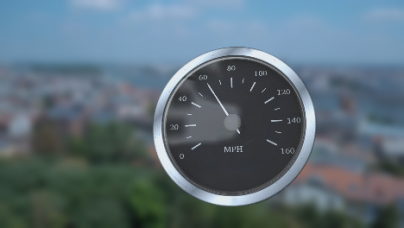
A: 60; mph
